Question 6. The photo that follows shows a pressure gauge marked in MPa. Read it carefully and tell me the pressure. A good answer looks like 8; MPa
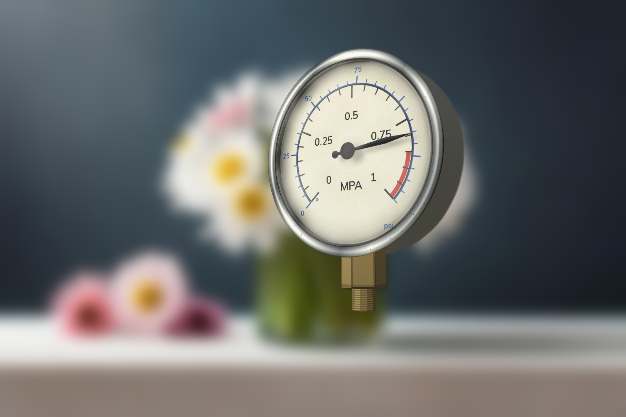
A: 0.8; MPa
